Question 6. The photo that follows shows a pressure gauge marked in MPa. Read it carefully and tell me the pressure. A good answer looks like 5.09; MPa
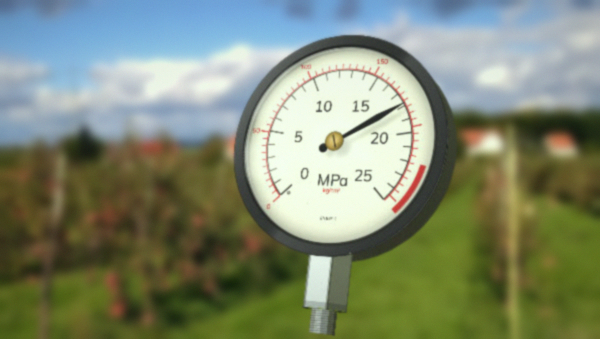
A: 18; MPa
